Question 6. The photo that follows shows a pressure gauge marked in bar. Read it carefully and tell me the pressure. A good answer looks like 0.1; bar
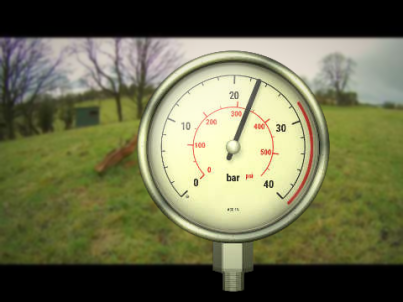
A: 23; bar
